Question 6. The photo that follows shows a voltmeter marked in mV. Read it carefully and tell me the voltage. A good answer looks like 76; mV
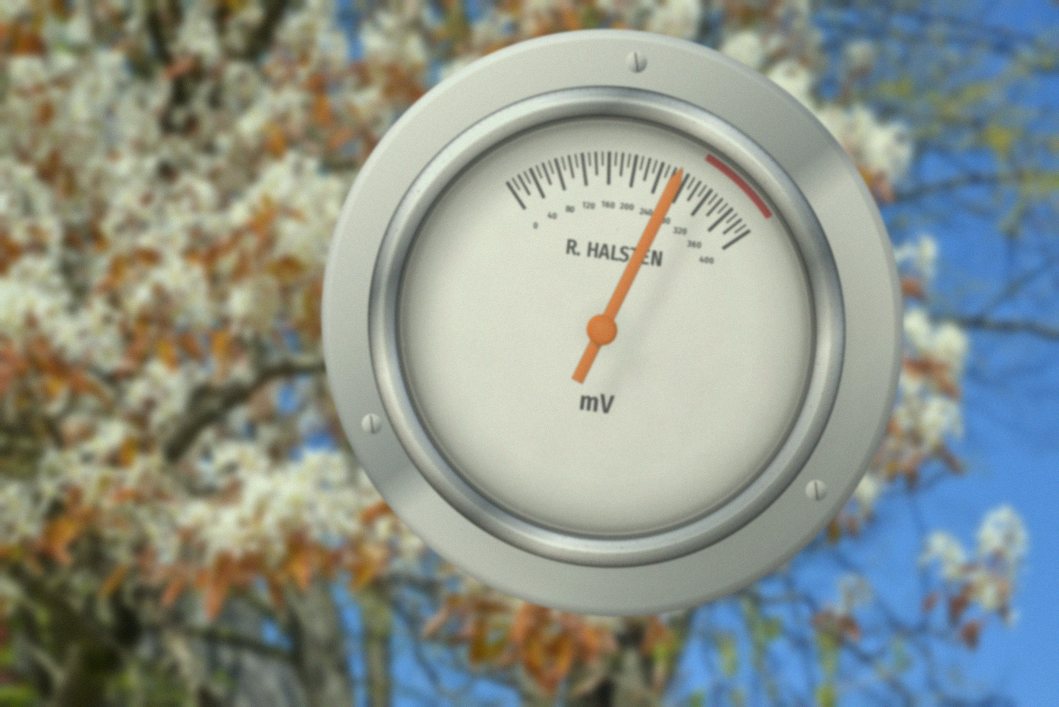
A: 270; mV
